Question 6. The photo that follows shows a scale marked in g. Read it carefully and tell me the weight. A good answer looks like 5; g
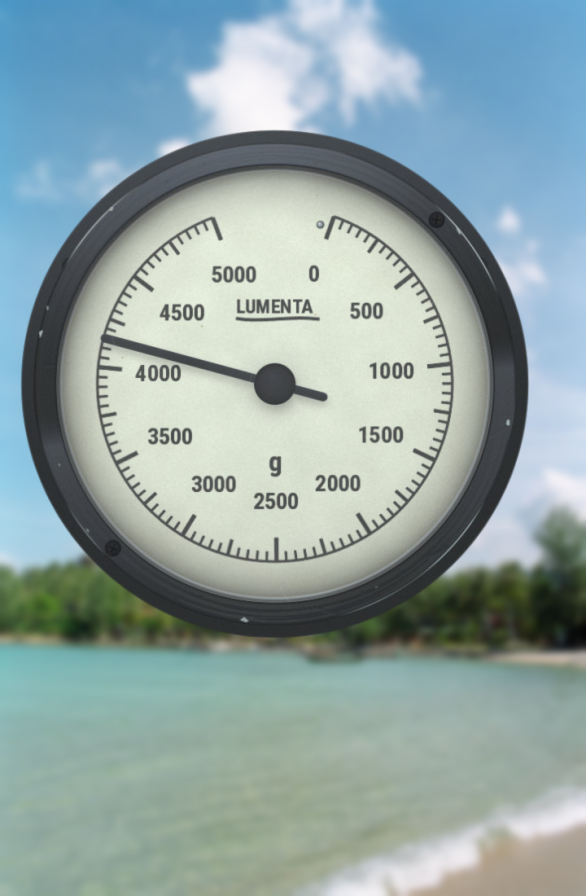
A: 4150; g
